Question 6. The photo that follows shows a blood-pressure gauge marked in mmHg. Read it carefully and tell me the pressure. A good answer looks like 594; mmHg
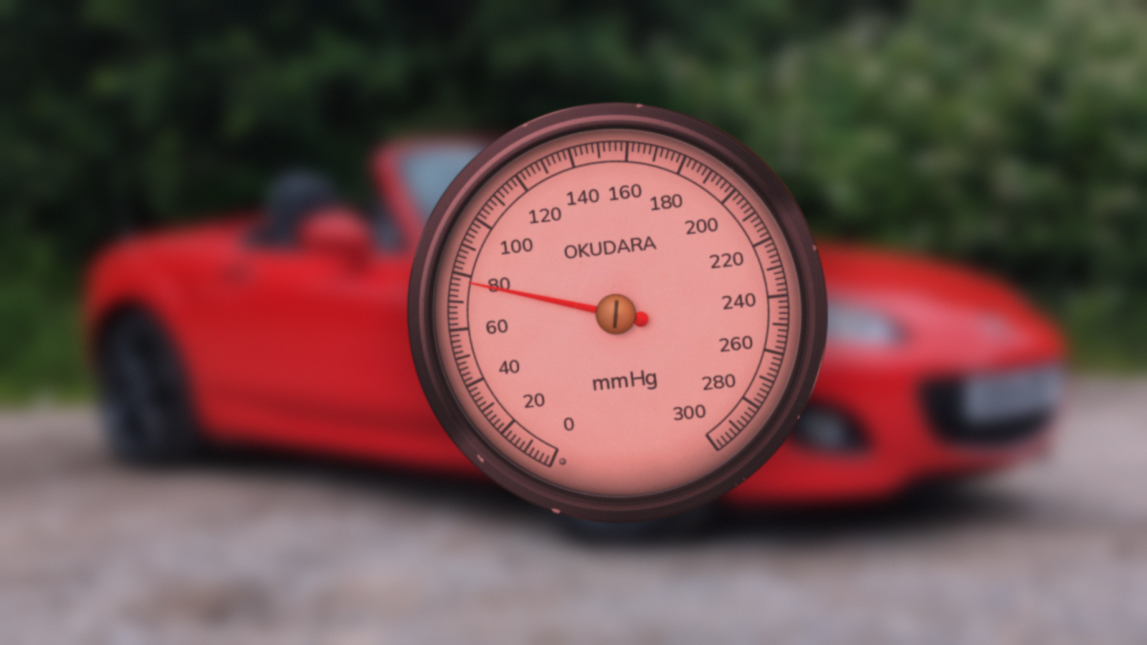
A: 78; mmHg
